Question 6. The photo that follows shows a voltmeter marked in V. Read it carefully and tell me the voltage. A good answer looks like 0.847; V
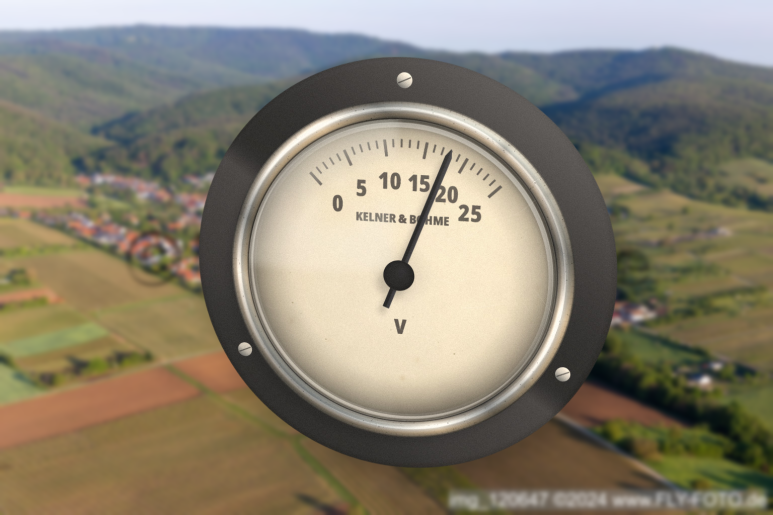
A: 18; V
